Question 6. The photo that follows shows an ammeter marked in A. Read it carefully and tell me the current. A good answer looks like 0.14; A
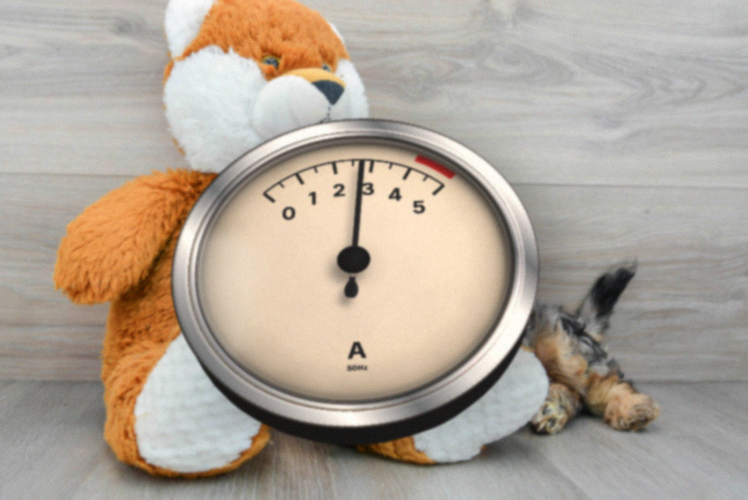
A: 2.75; A
